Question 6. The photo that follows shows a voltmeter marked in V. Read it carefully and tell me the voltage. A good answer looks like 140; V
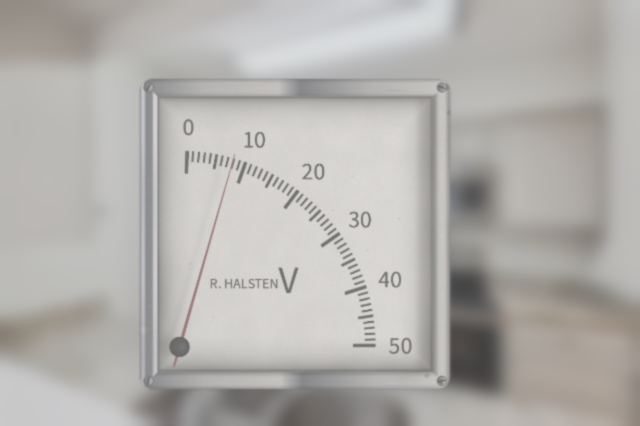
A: 8; V
